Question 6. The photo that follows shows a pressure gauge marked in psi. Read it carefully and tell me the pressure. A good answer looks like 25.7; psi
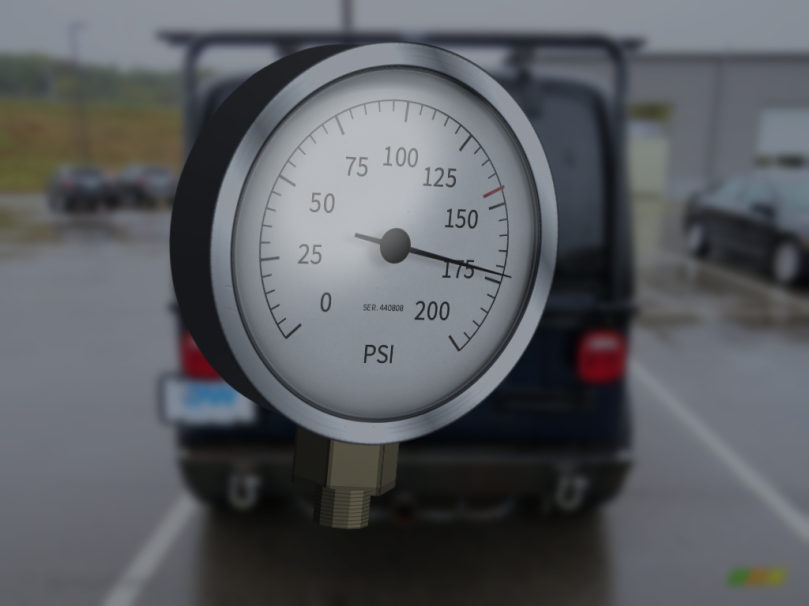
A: 172.5; psi
